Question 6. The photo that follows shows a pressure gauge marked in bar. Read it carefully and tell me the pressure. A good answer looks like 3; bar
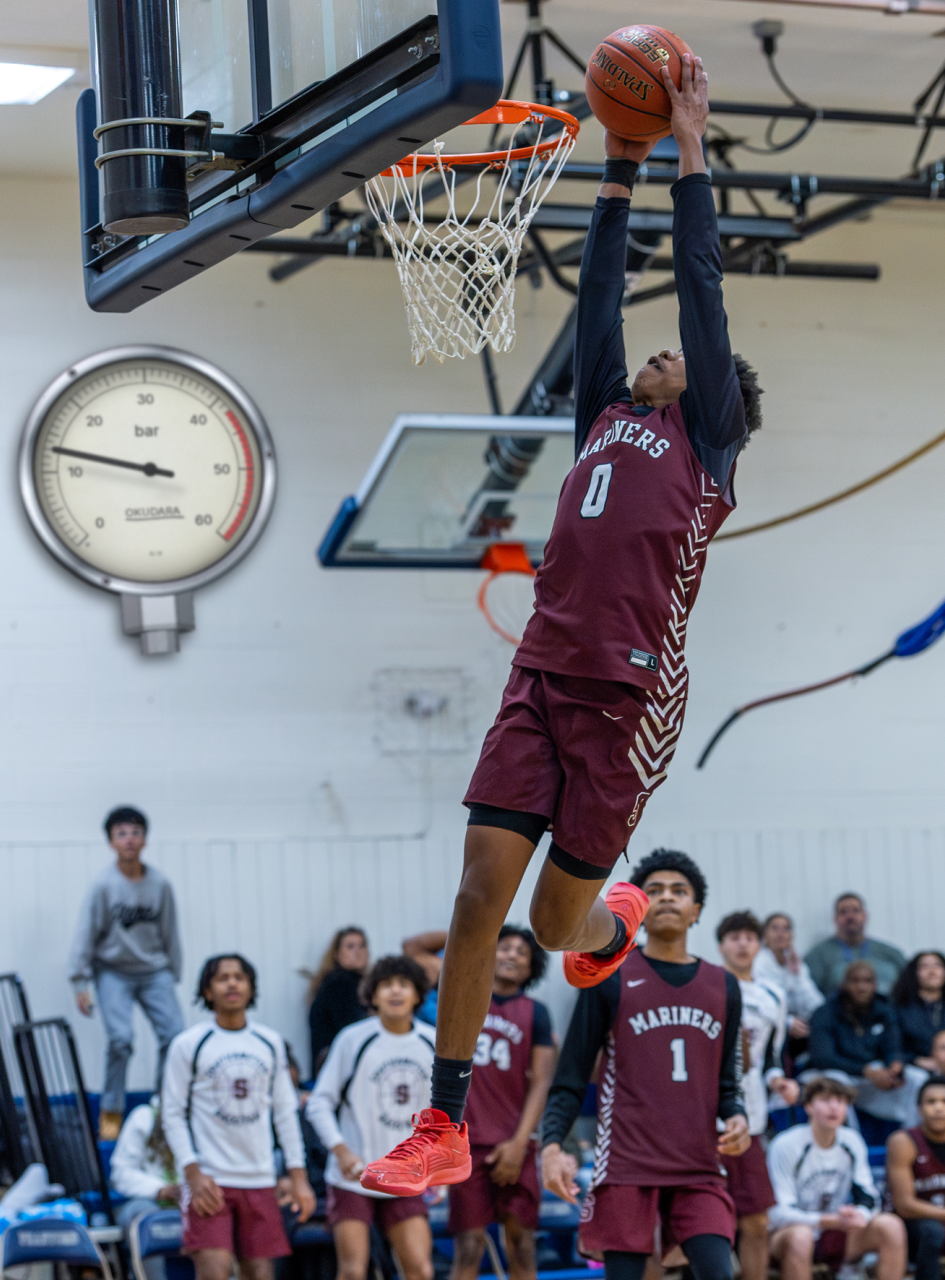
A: 13; bar
